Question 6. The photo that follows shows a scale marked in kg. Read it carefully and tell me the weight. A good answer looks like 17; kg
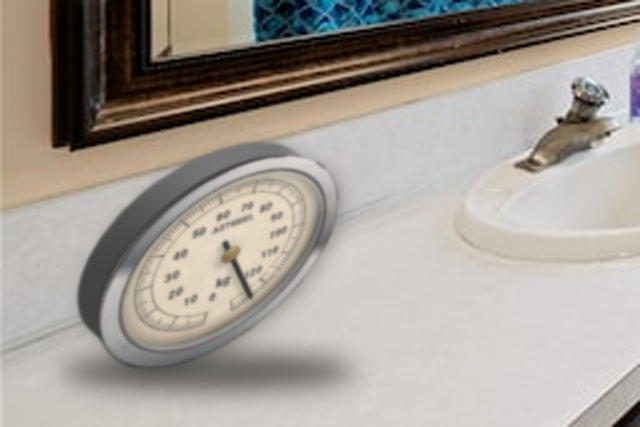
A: 125; kg
